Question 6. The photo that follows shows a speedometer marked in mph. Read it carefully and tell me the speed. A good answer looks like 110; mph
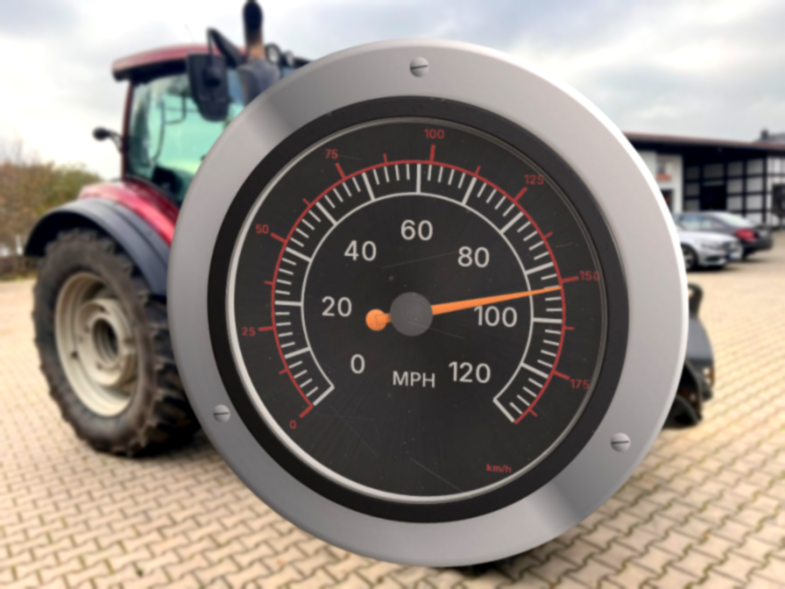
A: 94; mph
